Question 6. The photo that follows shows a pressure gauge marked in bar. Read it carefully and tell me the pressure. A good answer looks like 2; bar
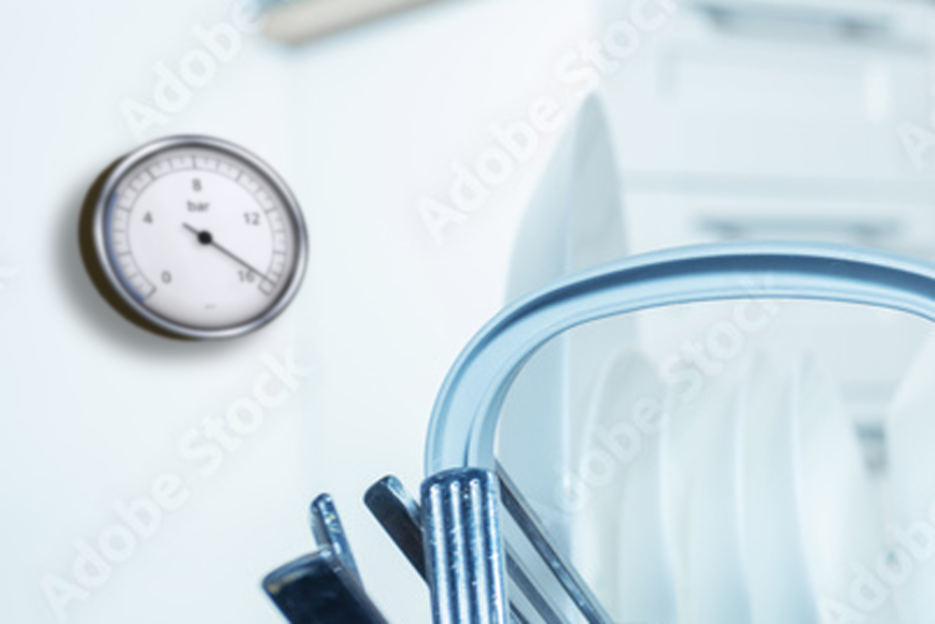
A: 15.5; bar
